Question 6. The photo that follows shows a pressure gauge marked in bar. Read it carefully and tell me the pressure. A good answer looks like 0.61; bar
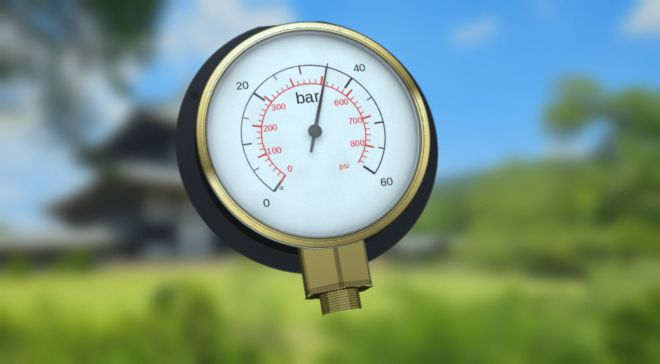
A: 35; bar
